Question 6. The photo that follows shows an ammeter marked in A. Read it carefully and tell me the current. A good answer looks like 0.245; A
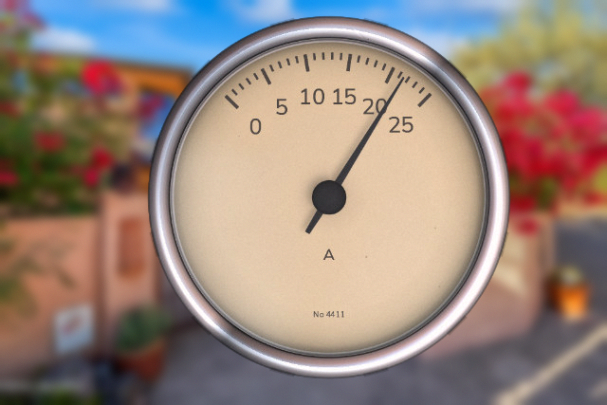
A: 21.5; A
